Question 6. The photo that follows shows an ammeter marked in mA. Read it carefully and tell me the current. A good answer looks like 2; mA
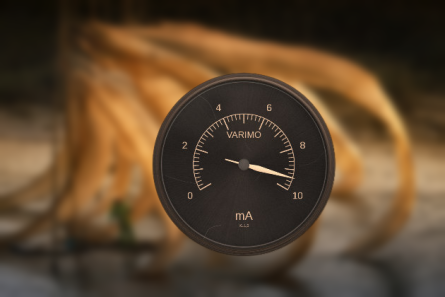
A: 9.4; mA
